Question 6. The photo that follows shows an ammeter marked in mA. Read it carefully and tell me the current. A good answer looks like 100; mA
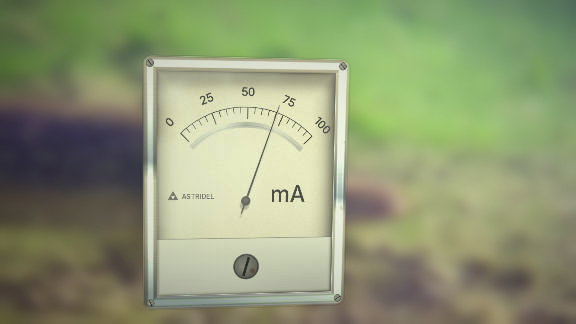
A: 70; mA
